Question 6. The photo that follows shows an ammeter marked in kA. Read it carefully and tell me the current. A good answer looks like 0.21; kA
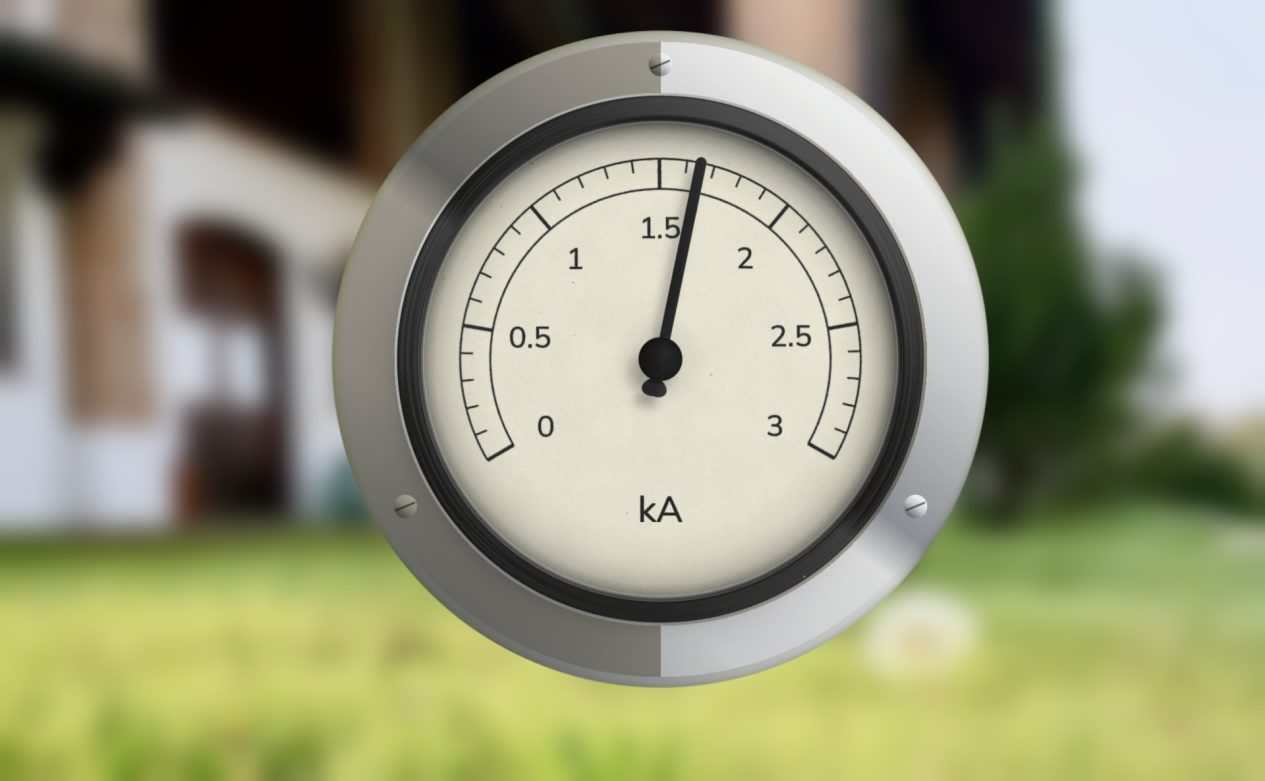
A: 1.65; kA
